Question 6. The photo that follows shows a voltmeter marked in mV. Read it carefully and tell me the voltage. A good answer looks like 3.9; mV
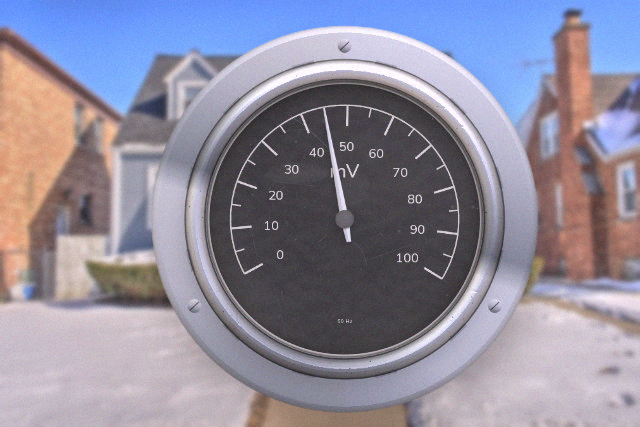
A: 45; mV
